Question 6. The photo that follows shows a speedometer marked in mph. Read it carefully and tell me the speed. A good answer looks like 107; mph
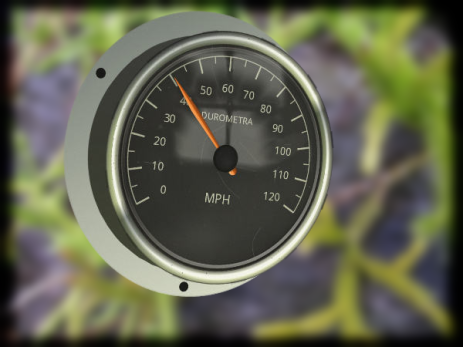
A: 40; mph
